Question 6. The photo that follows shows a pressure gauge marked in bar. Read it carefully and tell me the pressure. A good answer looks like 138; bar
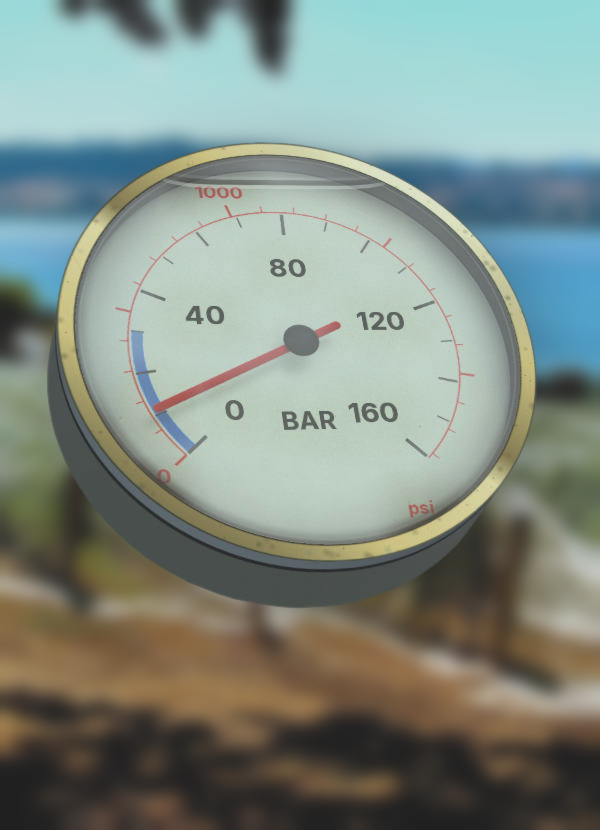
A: 10; bar
